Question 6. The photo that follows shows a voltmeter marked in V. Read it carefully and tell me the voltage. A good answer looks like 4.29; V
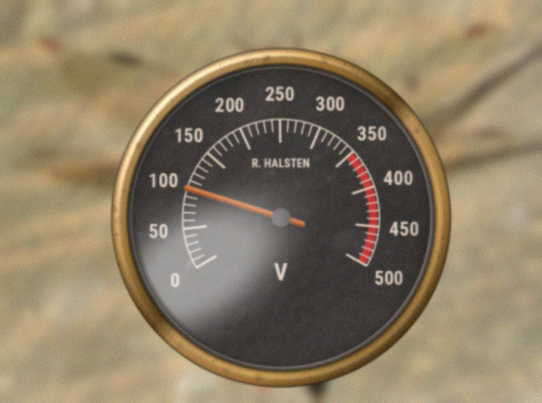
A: 100; V
